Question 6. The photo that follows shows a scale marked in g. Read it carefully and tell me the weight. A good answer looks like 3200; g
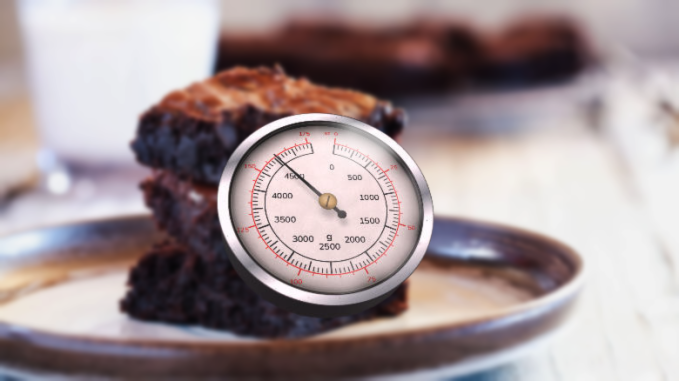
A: 4500; g
